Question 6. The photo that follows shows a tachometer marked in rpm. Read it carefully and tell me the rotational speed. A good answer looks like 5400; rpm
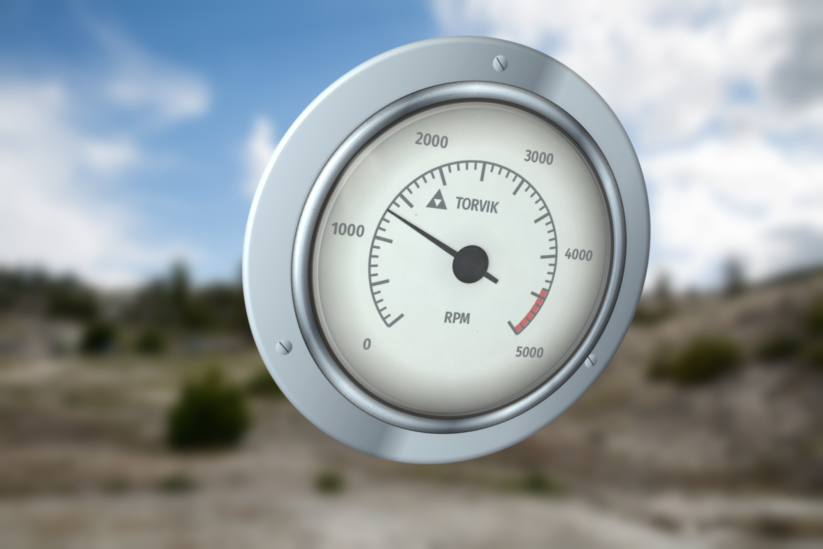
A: 1300; rpm
